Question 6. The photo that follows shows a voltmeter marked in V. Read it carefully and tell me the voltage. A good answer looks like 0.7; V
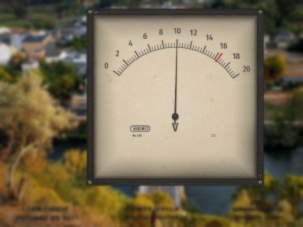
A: 10; V
